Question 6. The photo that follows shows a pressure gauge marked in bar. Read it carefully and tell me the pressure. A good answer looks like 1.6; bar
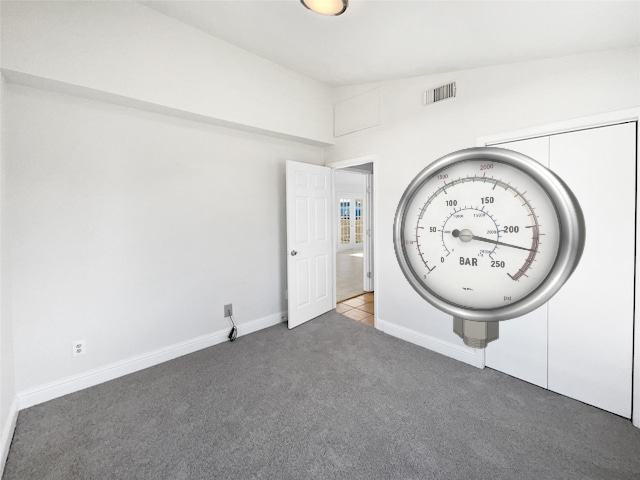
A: 220; bar
